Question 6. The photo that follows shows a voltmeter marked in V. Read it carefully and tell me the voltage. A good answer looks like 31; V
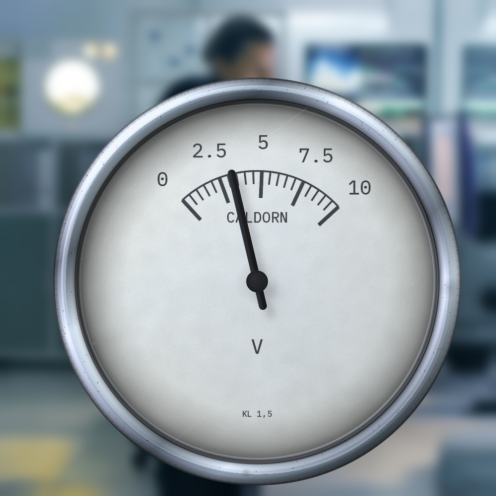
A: 3.25; V
